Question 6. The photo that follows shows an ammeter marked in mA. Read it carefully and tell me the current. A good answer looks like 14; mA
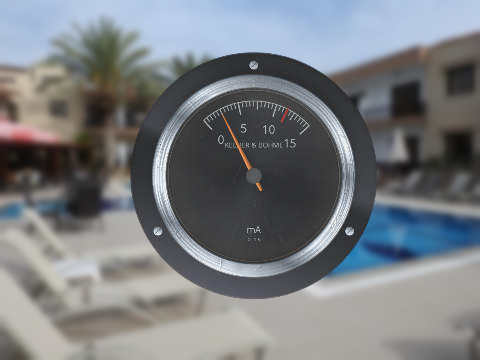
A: 2.5; mA
